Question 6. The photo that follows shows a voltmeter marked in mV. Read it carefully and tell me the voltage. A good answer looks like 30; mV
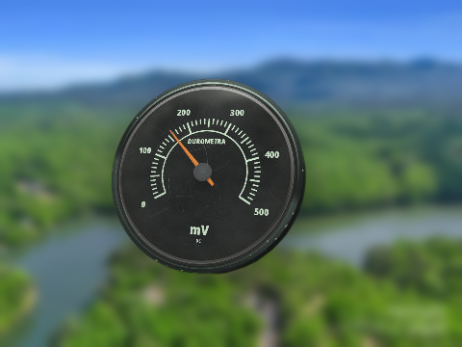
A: 160; mV
